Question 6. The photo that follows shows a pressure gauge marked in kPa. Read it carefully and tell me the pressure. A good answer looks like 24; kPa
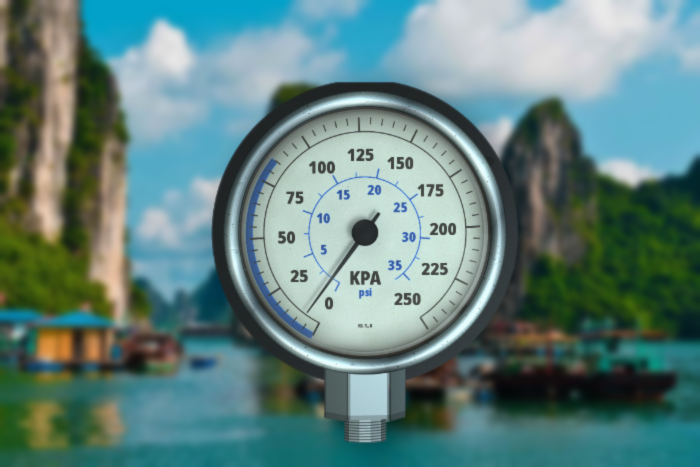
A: 7.5; kPa
